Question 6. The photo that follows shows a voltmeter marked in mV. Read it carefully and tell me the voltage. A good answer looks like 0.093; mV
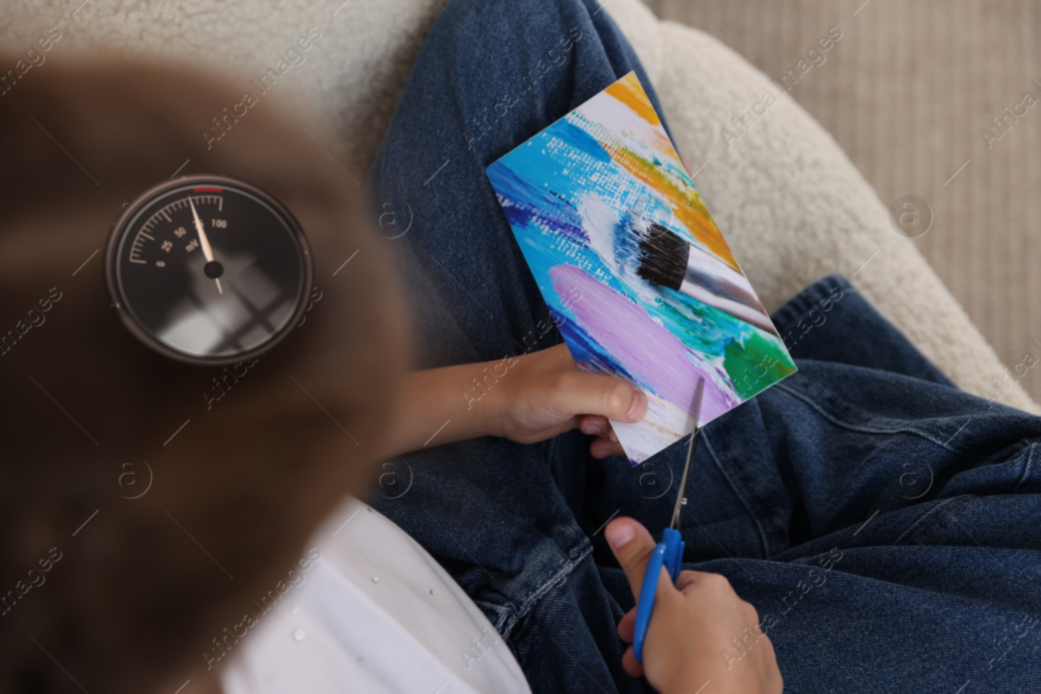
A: 75; mV
